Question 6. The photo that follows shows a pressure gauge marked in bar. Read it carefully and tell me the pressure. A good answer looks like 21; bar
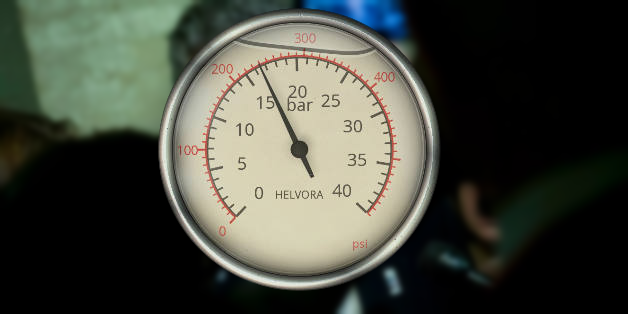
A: 16.5; bar
